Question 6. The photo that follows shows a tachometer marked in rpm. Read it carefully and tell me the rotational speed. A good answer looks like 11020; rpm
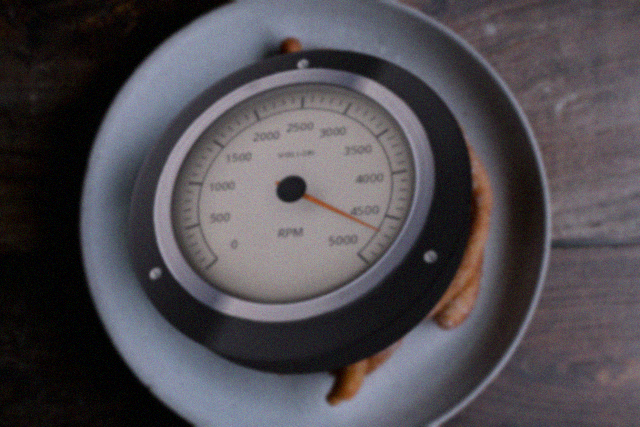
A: 4700; rpm
